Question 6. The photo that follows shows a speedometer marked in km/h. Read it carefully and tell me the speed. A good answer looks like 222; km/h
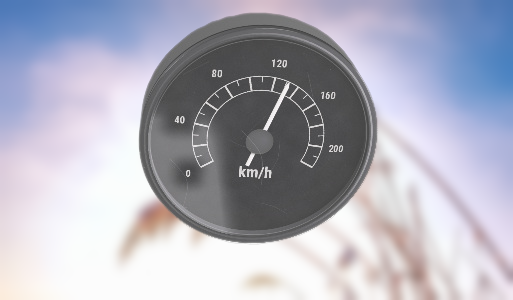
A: 130; km/h
